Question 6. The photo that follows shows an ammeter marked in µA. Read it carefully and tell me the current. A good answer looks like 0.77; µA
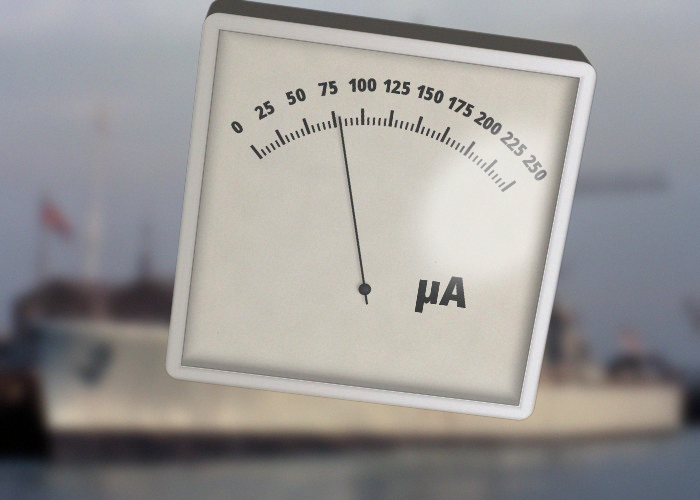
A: 80; µA
